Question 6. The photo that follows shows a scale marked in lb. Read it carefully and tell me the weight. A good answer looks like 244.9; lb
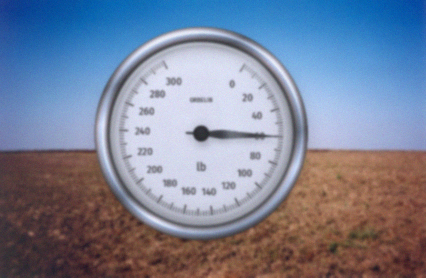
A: 60; lb
